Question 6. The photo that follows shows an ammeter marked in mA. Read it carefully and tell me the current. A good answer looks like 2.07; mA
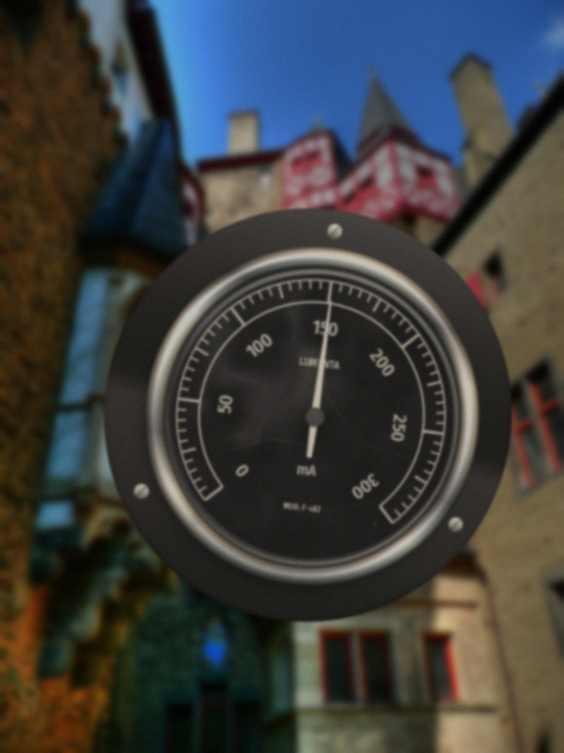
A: 150; mA
